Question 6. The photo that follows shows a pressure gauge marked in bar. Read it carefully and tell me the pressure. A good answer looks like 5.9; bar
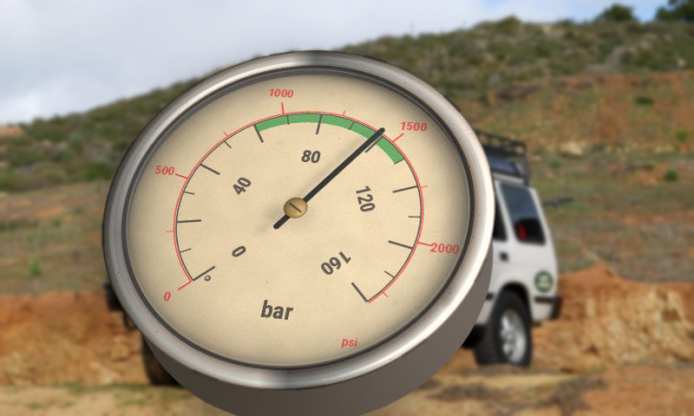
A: 100; bar
